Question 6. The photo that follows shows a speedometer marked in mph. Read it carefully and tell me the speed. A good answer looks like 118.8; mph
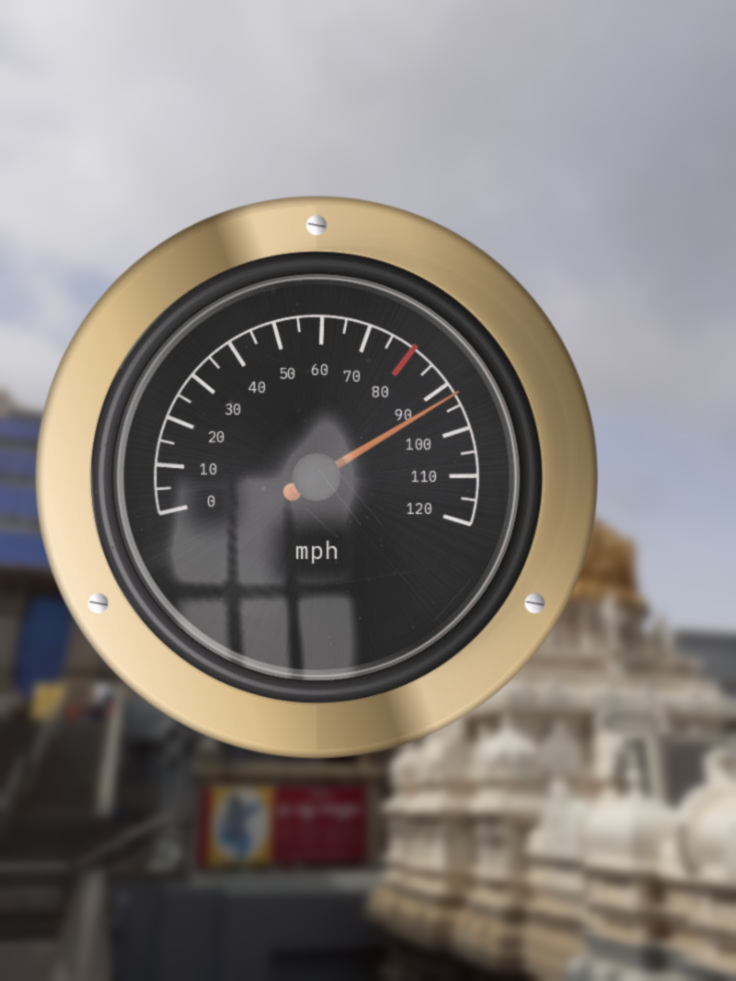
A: 92.5; mph
